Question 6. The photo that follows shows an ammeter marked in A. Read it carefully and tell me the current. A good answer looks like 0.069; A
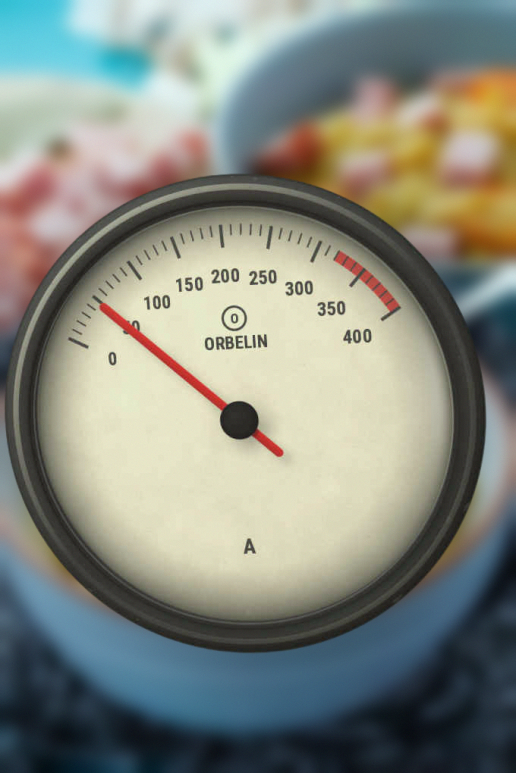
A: 50; A
